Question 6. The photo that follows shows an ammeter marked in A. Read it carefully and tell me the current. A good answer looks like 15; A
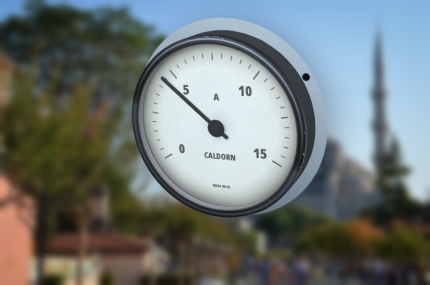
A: 4.5; A
